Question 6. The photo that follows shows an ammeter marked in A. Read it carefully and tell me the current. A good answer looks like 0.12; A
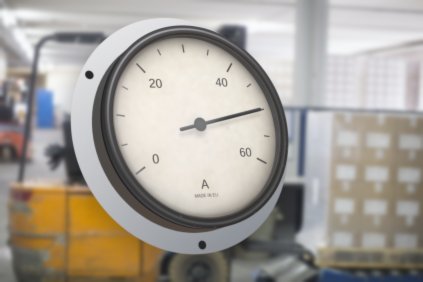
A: 50; A
